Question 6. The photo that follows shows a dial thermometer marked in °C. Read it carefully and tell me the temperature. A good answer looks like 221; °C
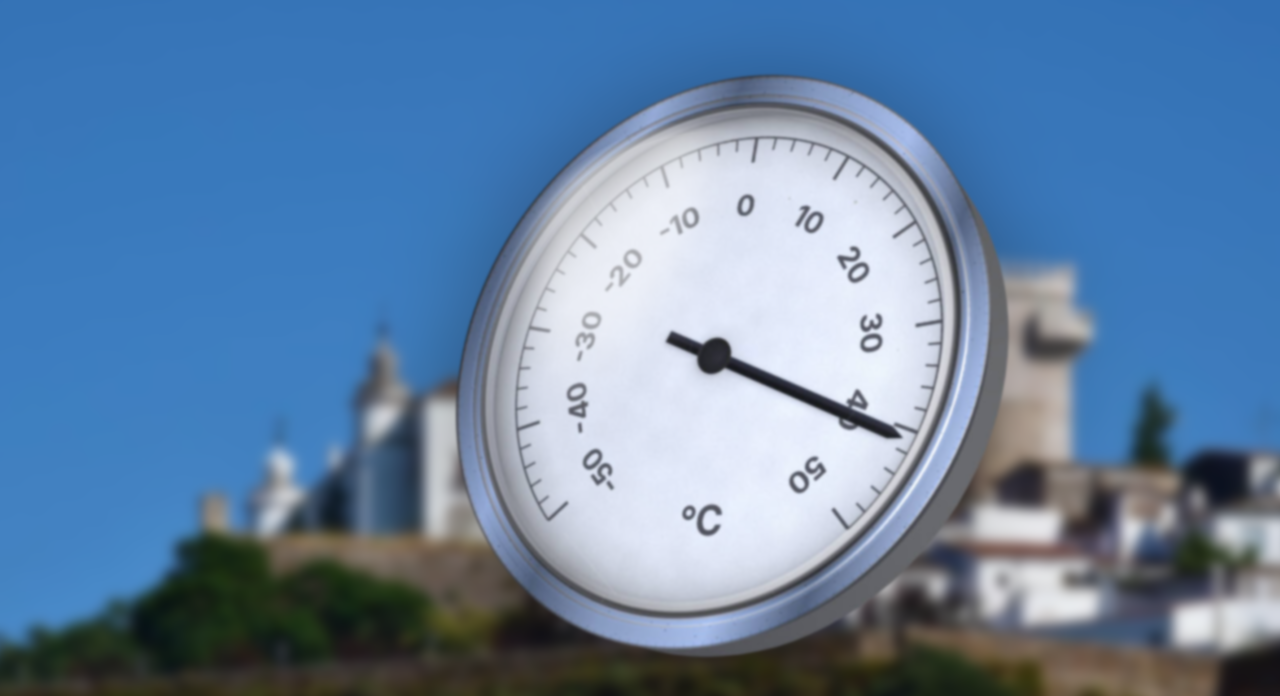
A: 41; °C
